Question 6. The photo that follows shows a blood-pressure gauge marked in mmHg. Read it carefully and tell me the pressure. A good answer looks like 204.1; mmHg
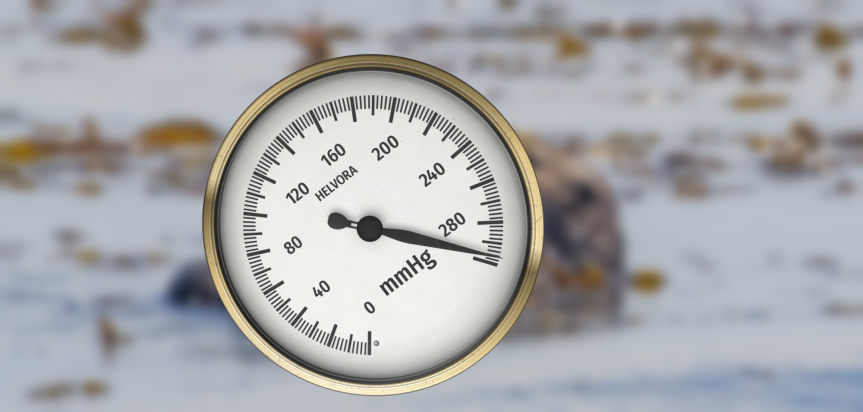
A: 296; mmHg
